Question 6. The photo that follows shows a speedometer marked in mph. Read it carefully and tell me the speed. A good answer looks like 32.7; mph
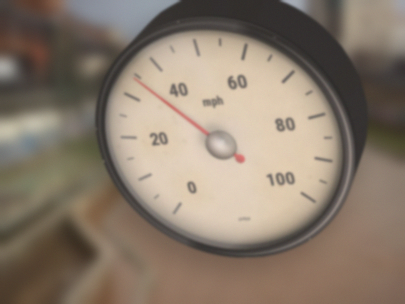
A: 35; mph
